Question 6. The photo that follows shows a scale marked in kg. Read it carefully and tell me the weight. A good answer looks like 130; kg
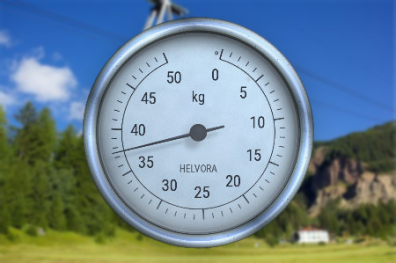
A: 37.5; kg
